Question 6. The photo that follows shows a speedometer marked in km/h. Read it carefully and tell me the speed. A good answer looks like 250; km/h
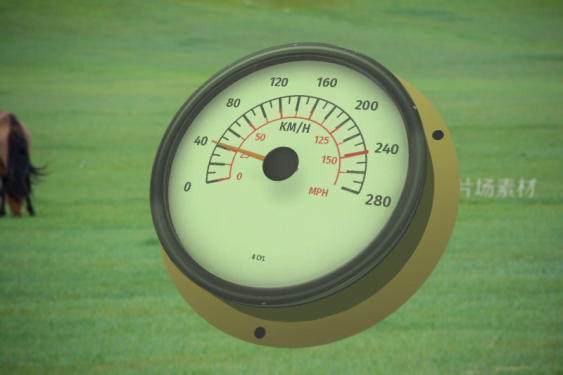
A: 40; km/h
